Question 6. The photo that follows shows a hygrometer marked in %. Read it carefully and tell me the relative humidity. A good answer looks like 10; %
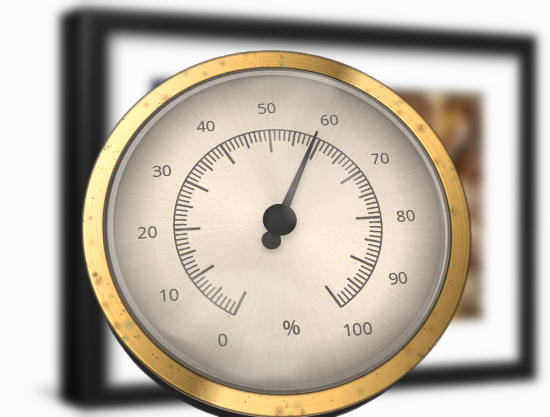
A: 59; %
